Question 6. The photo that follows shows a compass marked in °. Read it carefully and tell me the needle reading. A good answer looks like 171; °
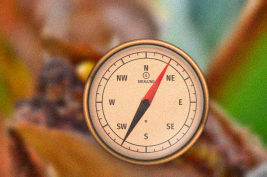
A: 30; °
